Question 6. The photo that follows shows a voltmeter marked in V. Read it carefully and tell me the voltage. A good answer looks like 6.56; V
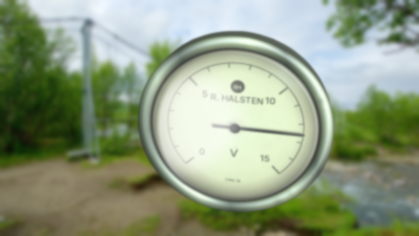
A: 12.5; V
